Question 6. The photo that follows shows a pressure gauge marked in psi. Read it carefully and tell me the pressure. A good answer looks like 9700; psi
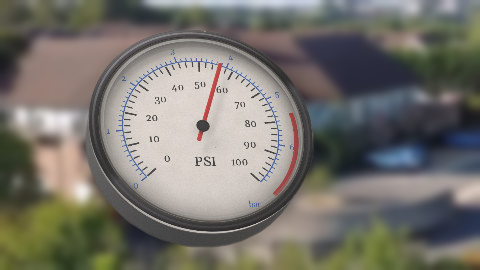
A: 56; psi
